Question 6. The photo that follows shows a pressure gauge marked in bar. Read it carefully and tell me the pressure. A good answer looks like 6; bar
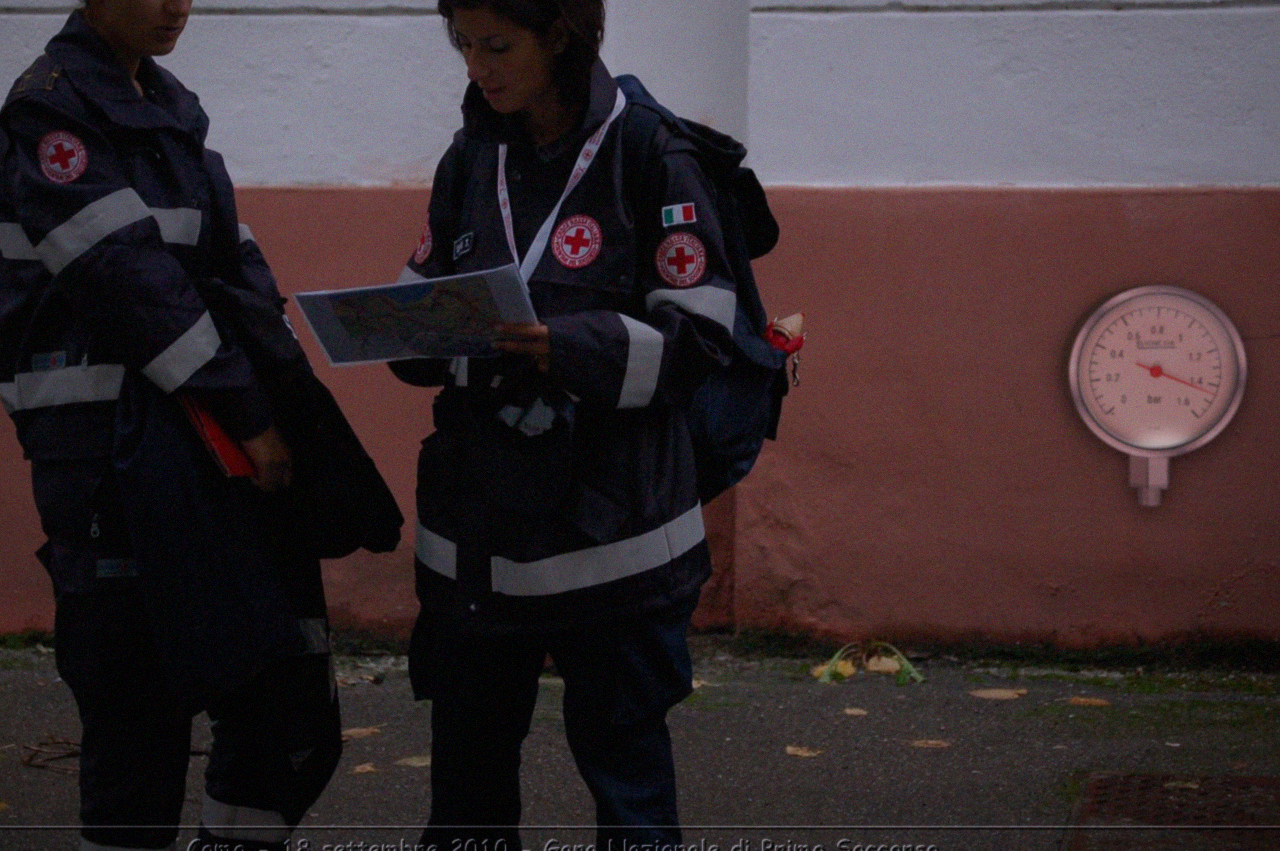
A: 1.45; bar
